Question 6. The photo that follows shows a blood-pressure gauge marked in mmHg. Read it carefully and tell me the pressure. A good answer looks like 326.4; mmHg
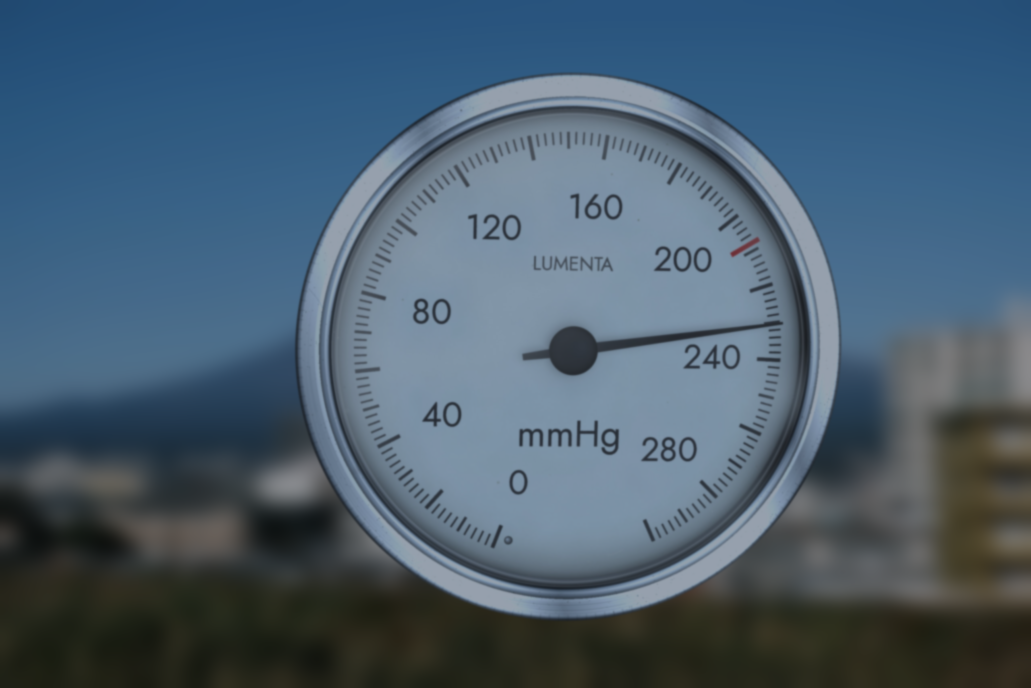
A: 230; mmHg
